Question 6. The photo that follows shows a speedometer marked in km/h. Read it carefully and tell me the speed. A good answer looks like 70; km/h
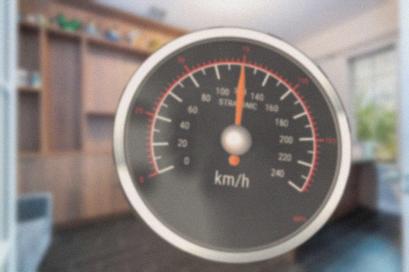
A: 120; km/h
